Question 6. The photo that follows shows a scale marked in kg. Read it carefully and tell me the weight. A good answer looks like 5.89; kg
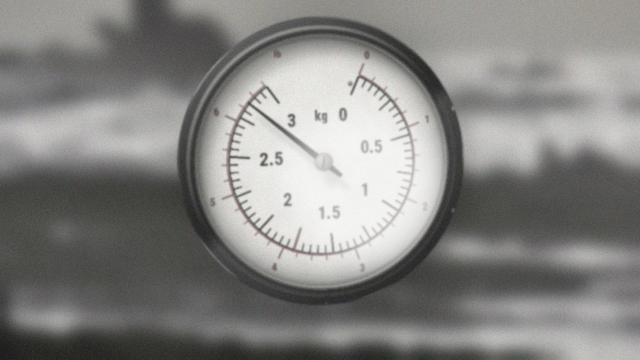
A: 2.85; kg
